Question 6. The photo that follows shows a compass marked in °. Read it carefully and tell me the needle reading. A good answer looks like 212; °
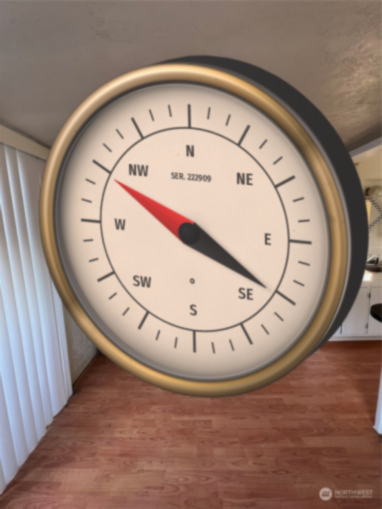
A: 300; °
